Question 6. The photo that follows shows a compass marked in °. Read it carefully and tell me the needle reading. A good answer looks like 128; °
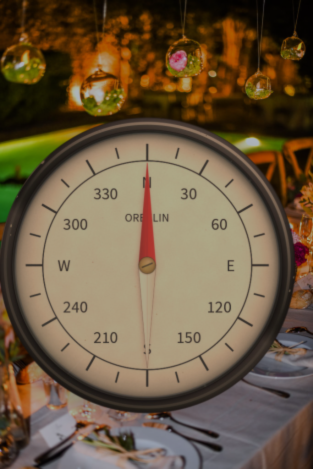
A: 0; °
